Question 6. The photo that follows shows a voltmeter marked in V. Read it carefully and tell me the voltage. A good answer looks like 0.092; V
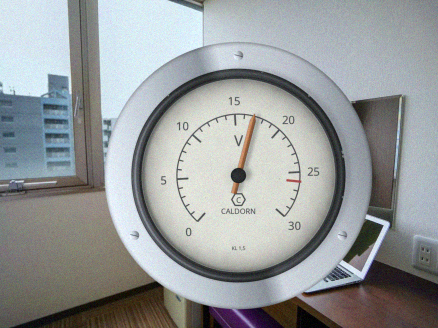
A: 17; V
